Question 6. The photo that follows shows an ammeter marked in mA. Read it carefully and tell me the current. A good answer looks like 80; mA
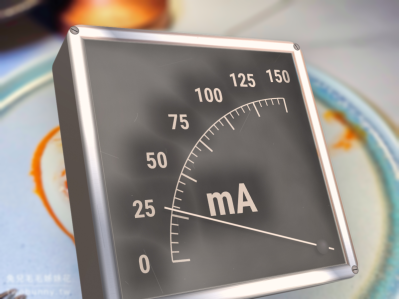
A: 27.5; mA
